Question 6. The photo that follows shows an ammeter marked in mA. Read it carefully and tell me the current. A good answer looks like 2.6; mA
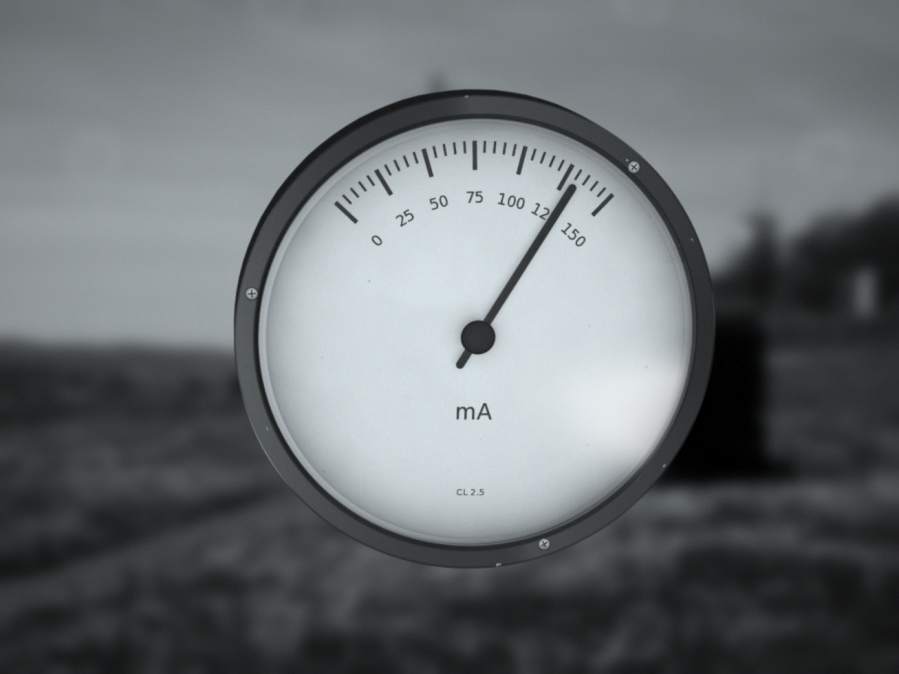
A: 130; mA
